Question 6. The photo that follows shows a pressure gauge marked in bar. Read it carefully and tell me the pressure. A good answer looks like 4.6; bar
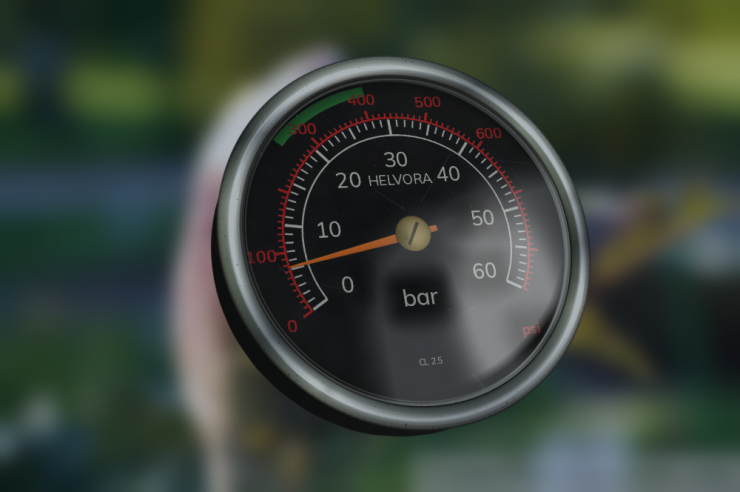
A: 5; bar
